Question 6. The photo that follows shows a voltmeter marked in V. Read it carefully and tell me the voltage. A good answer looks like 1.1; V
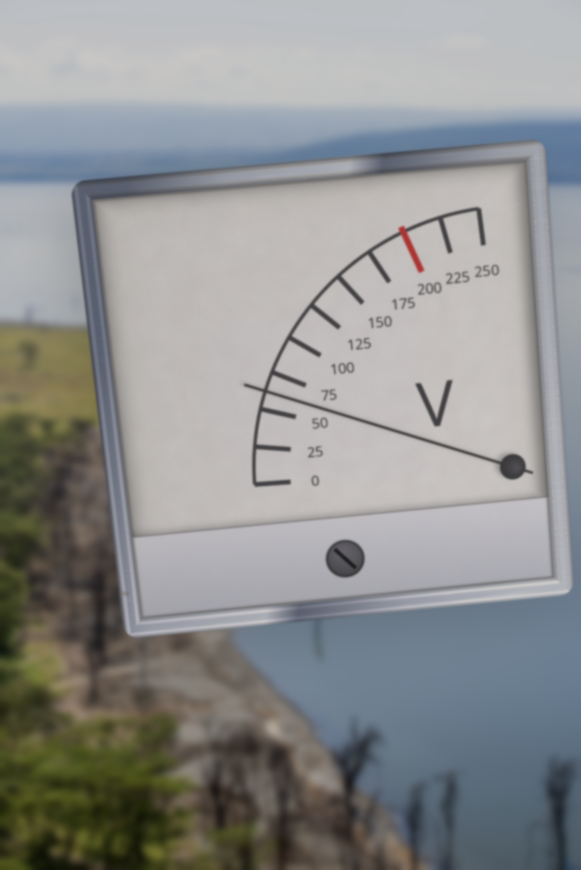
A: 62.5; V
